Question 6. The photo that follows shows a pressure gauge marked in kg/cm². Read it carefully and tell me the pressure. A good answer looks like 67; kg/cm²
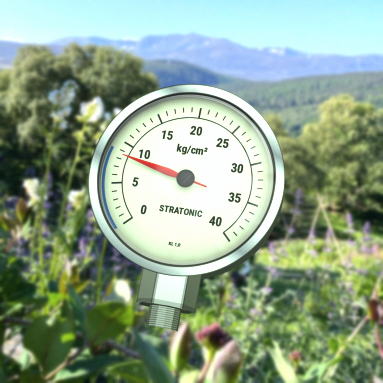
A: 8.5; kg/cm²
